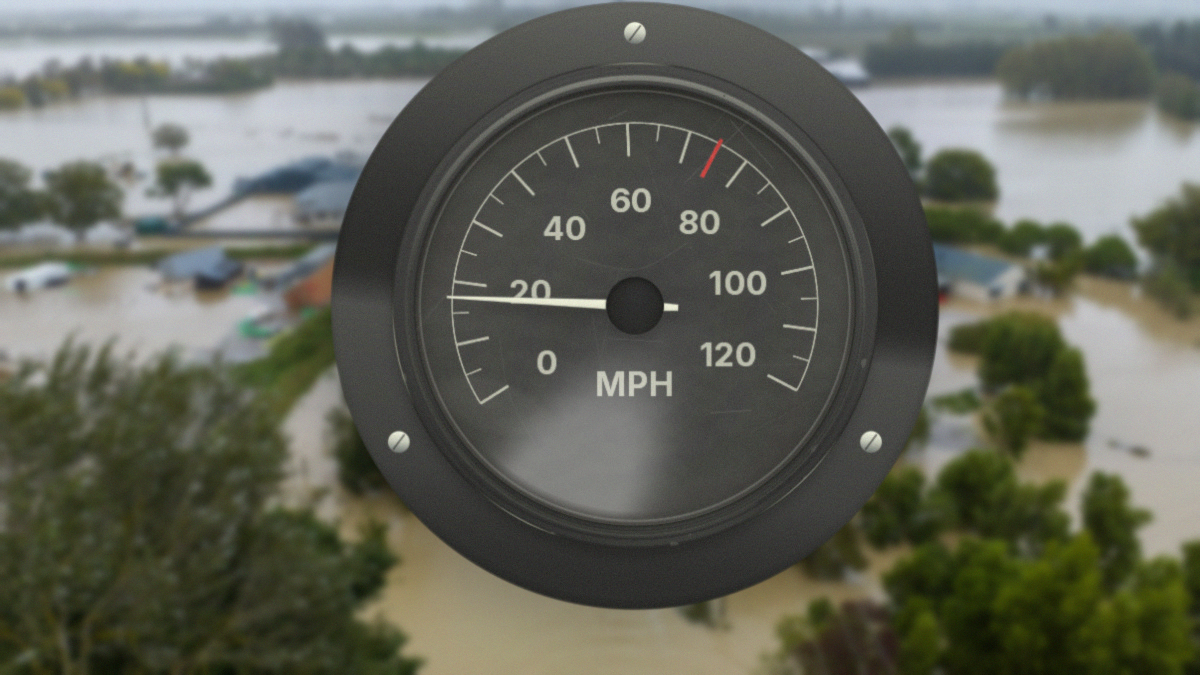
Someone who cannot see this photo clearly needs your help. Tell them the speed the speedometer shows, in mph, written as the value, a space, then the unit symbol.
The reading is 17.5 mph
